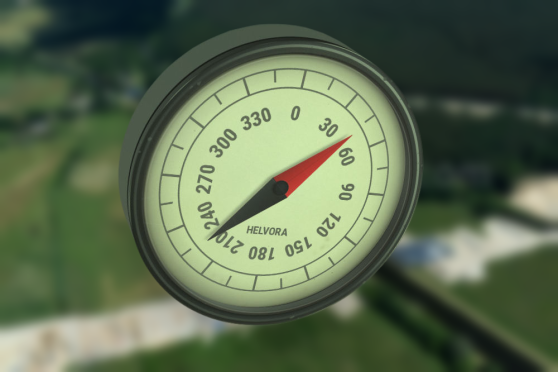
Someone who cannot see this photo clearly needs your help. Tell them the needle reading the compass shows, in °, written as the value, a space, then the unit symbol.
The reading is 45 °
